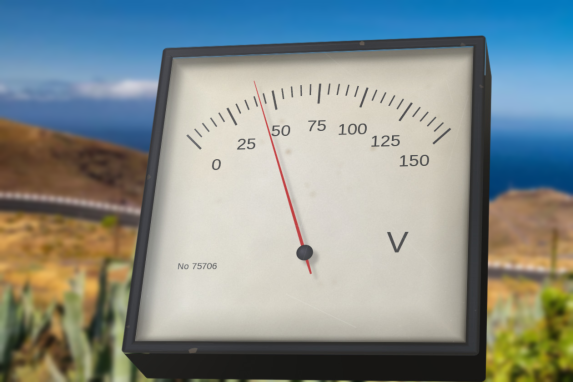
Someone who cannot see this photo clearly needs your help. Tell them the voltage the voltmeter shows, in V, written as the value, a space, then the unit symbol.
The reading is 42.5 V
